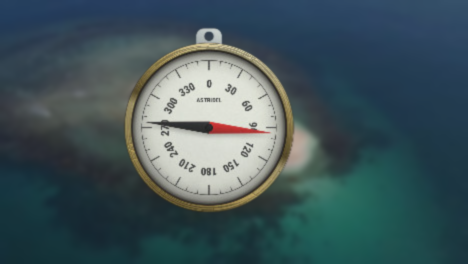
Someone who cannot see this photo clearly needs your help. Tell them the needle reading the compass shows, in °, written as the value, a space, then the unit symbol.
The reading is 95 °
